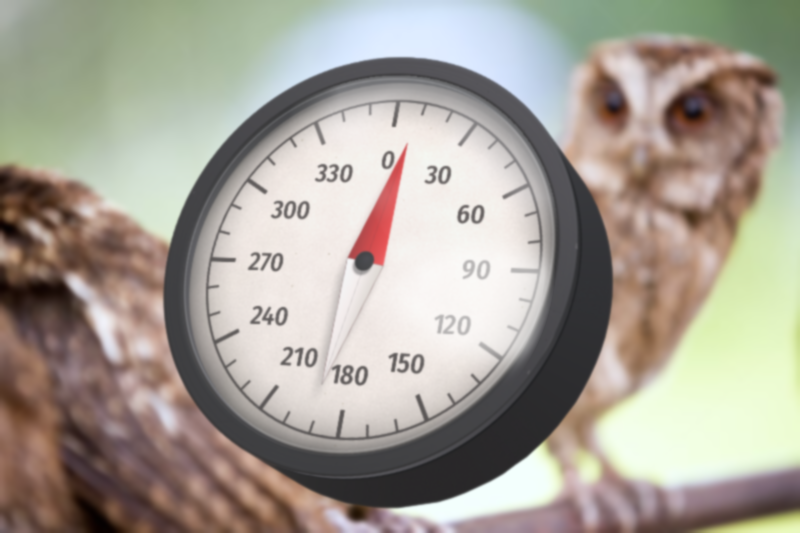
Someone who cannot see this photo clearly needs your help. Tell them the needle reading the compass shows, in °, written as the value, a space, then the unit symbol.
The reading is 10 °
